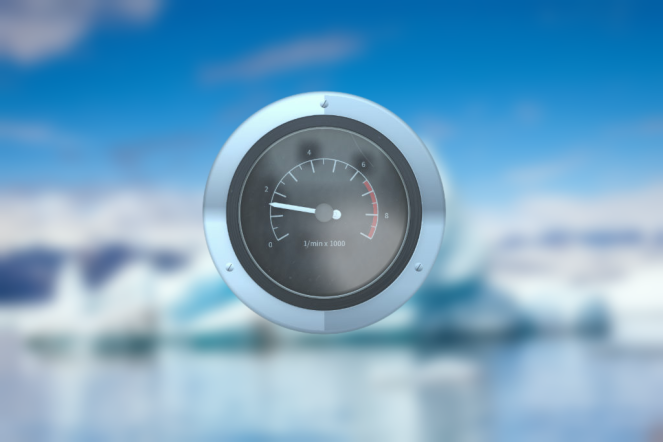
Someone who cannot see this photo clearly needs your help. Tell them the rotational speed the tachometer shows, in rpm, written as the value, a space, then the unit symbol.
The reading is 1500 rpm
